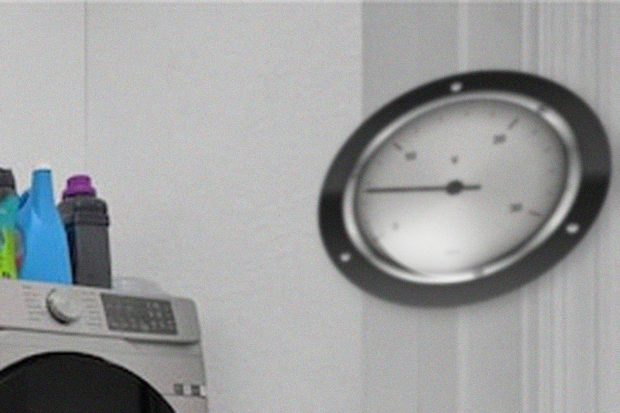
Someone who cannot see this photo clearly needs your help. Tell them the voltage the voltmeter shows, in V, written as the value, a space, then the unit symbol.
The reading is 5 V
